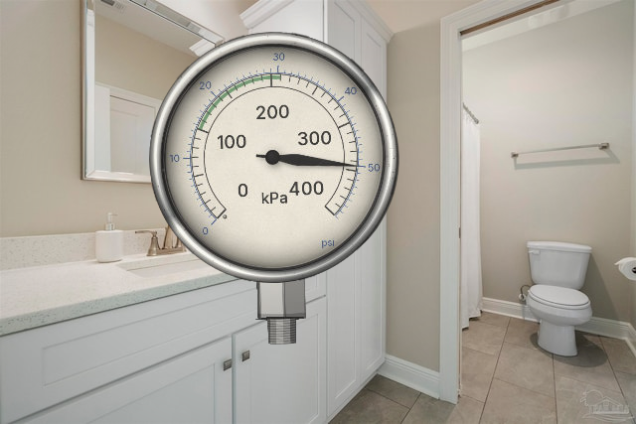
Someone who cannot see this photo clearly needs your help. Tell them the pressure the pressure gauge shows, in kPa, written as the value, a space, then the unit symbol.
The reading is 345 kPa
